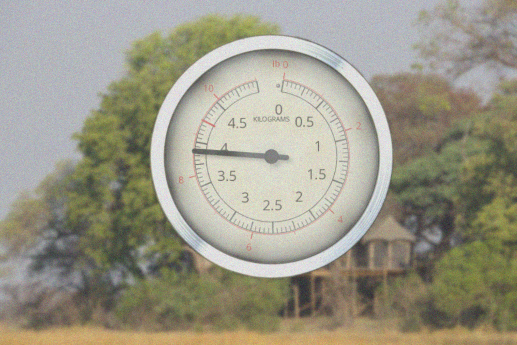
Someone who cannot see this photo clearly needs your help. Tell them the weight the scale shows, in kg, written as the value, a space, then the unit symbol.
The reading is 3.9 kg
